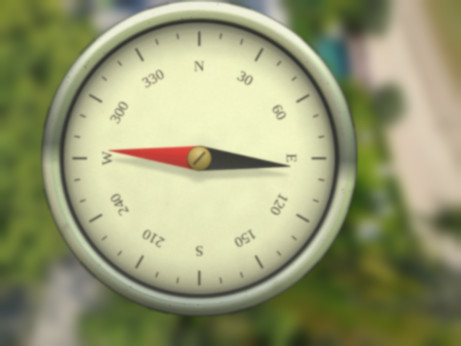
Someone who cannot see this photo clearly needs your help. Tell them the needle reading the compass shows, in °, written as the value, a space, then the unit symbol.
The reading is 275 °
